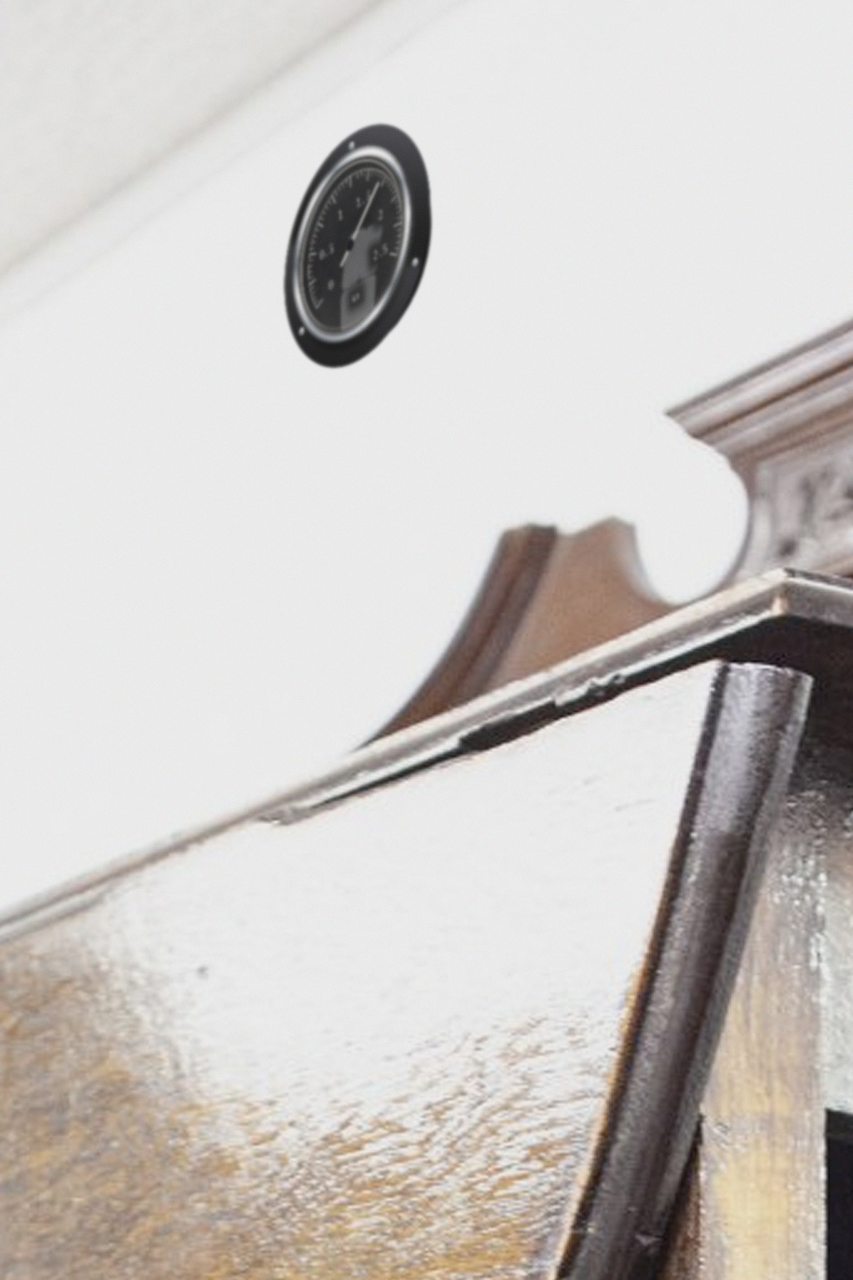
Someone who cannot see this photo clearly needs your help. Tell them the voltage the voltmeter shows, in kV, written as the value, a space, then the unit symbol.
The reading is 1.75 kV
